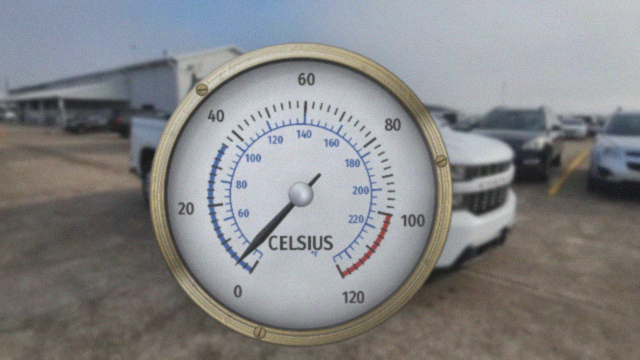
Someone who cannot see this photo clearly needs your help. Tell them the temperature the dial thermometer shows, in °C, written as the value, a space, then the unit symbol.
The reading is 4 °C
